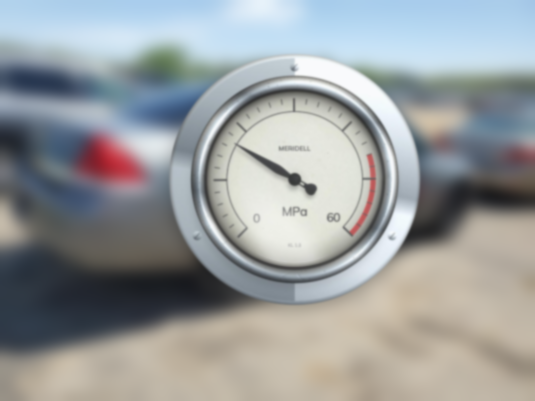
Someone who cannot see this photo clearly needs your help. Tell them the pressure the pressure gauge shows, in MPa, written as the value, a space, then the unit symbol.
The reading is 17 MPa
